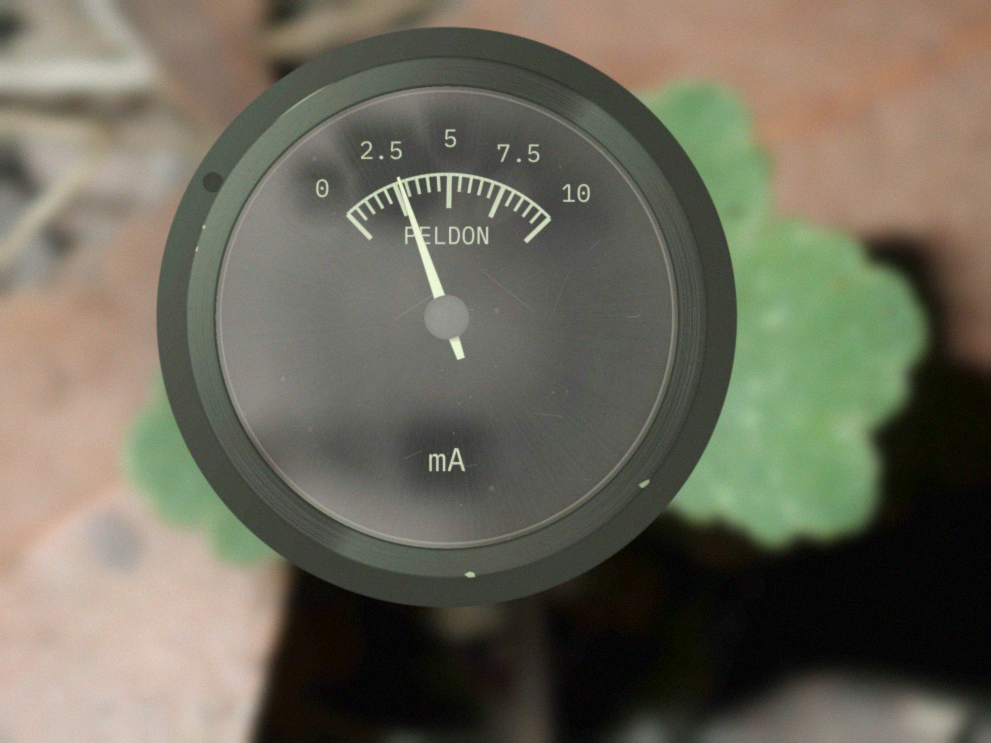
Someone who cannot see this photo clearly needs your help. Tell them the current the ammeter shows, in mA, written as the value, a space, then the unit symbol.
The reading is 2.75 mA
